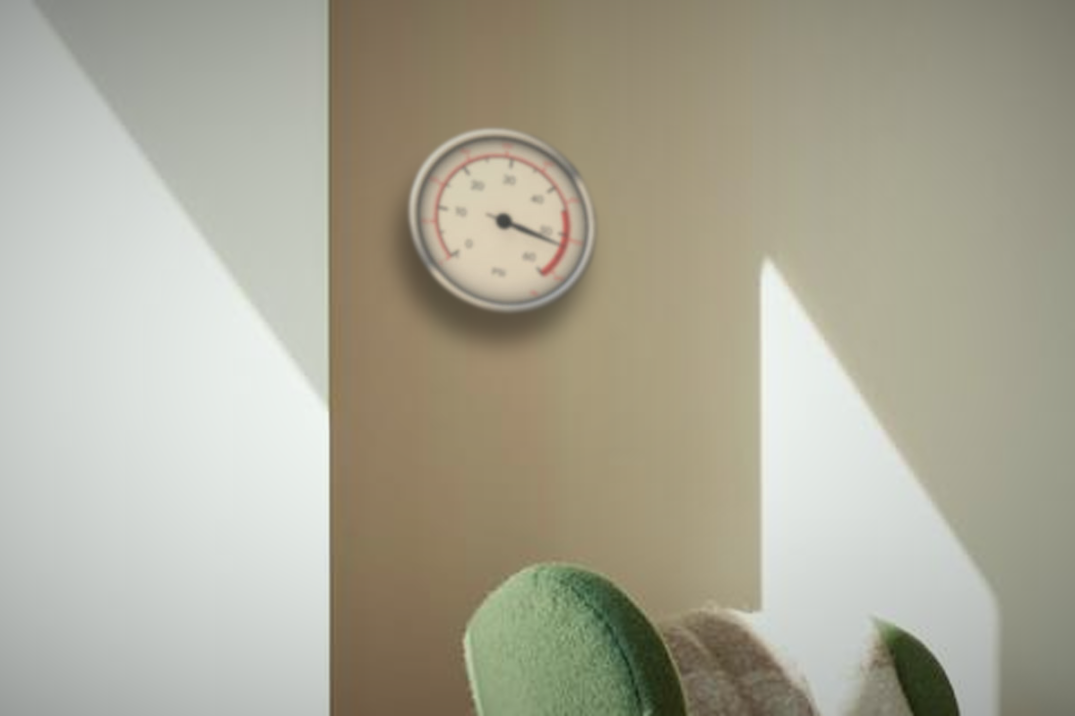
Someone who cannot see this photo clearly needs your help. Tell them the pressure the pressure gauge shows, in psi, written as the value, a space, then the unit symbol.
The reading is 52.5 psi
